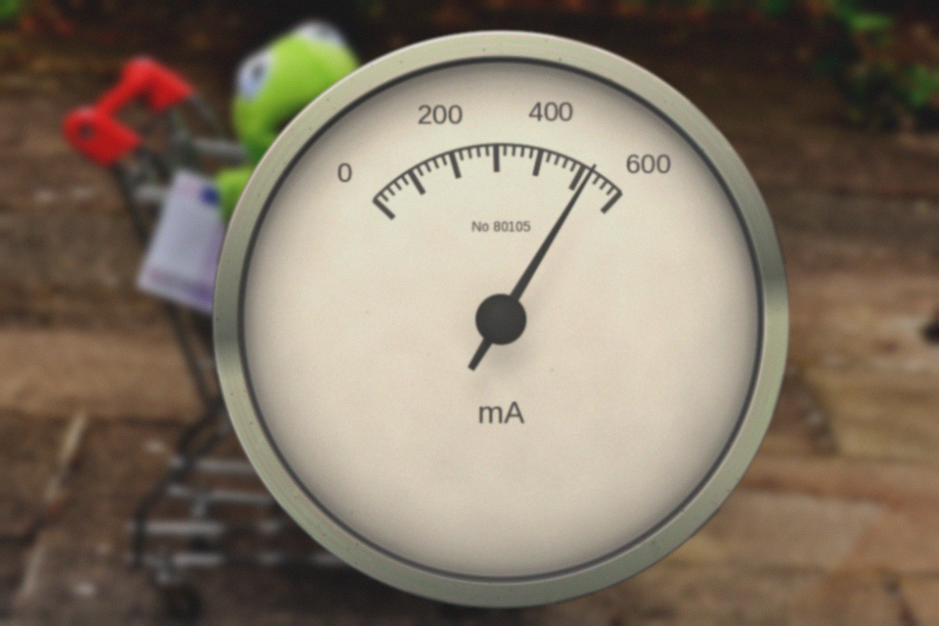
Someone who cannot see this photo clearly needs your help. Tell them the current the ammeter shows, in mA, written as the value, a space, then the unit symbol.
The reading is 520 mA
